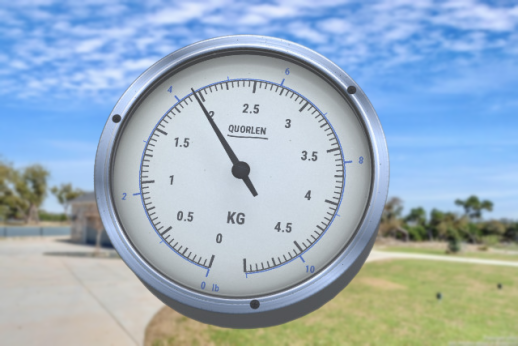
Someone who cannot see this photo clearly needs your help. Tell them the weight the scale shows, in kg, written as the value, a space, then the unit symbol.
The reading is 1.95 kg
